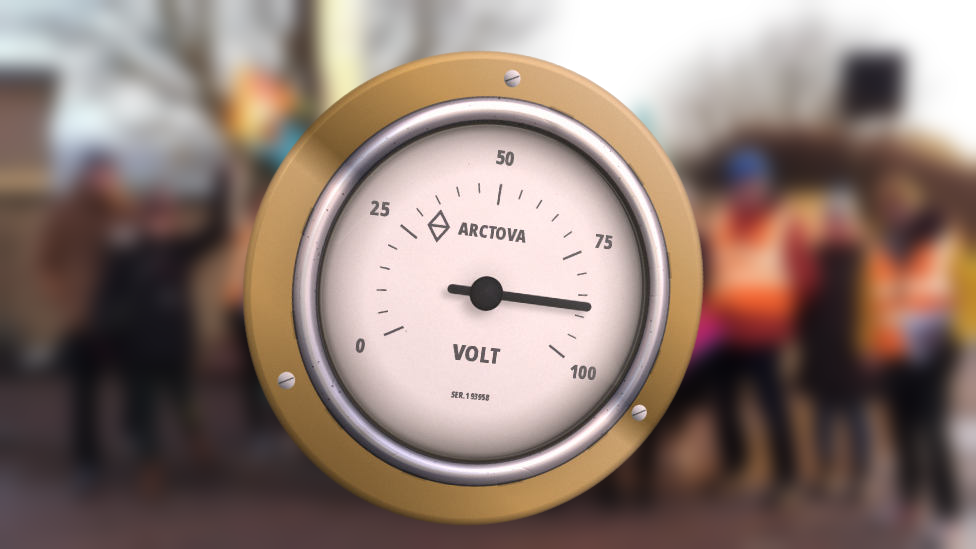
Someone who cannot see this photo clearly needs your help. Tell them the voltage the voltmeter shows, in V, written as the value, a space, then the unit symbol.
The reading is 87.5 V
